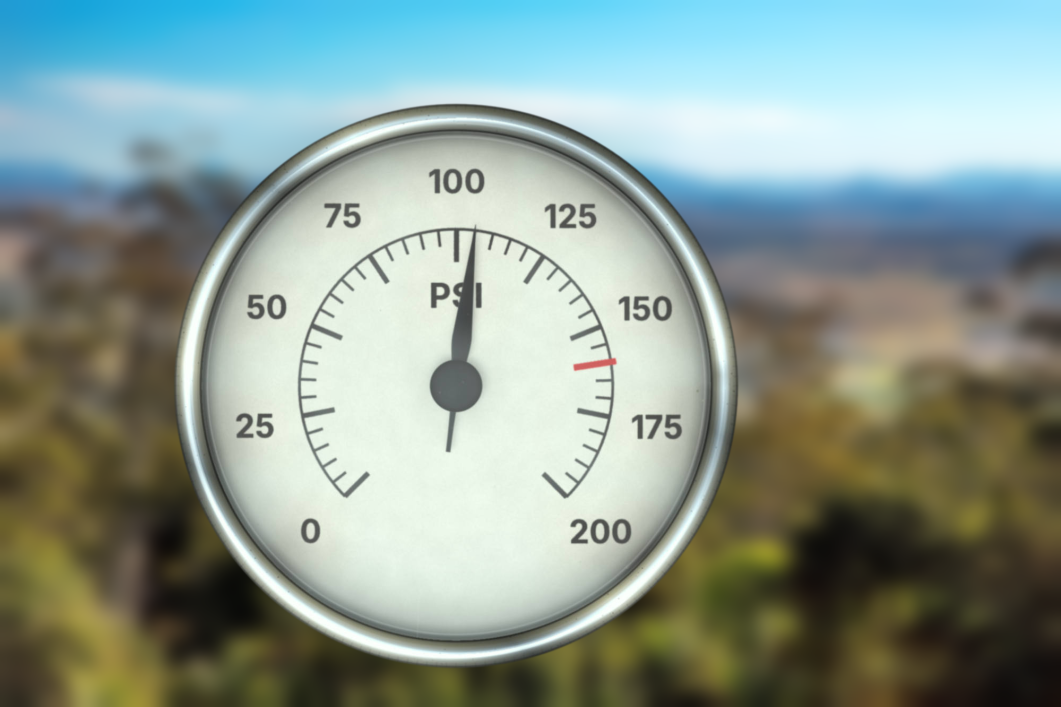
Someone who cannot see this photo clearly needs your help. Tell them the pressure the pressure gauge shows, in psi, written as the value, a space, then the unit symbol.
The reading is 105 psi
